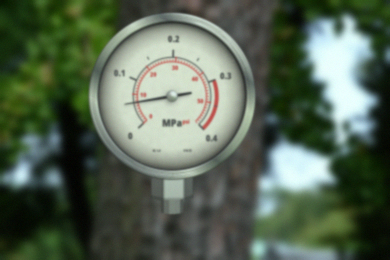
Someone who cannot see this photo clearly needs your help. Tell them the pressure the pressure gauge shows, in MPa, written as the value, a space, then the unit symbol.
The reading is 0.05 MPa
